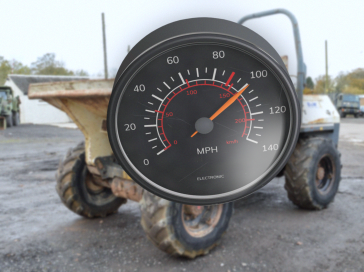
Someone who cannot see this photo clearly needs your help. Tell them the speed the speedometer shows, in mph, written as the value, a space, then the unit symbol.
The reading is 100 mph
